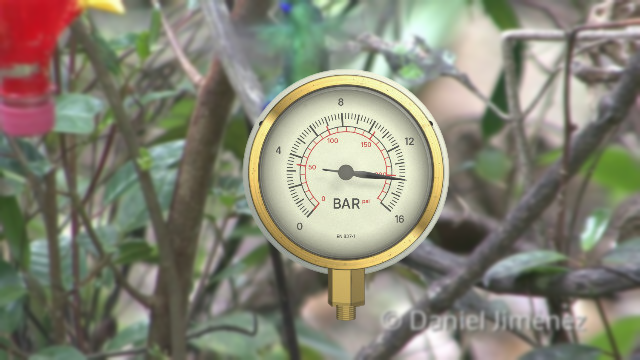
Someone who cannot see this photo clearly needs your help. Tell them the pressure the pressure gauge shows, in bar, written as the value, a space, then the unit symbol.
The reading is 14 bar
